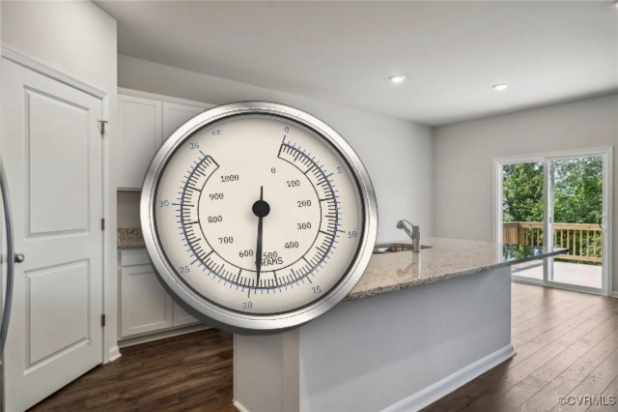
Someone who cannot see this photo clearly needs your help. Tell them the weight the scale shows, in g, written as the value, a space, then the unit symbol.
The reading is 550 g
